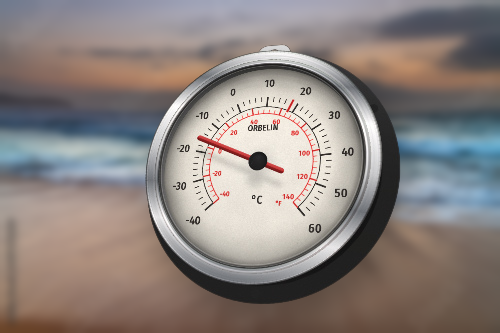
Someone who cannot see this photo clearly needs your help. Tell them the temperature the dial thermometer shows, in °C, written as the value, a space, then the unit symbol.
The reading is -16 °C
